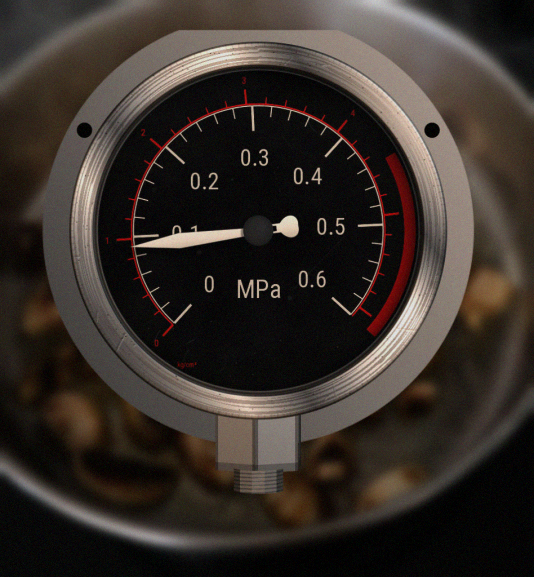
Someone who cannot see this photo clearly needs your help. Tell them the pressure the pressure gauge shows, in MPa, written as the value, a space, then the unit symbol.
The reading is 0.09 MPa
